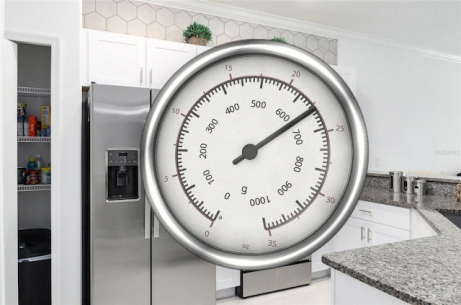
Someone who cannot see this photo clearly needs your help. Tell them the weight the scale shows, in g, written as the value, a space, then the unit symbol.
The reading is 650 g
